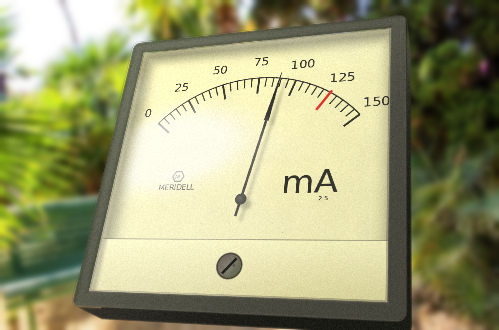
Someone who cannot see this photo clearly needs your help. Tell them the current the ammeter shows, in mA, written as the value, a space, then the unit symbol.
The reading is 90 mA
